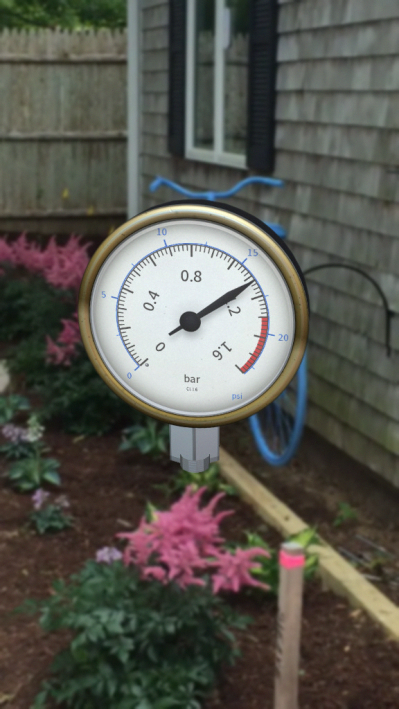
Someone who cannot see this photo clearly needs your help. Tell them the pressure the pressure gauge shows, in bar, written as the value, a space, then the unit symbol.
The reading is 1.12 bar
